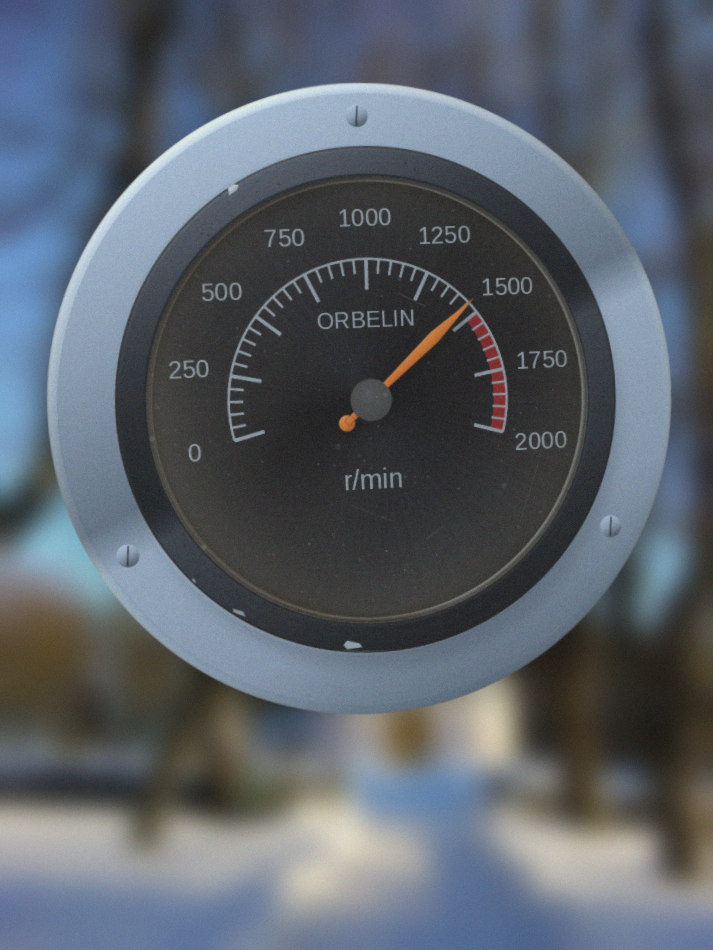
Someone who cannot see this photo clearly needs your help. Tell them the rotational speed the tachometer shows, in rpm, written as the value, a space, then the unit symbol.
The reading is 1450 rpm
